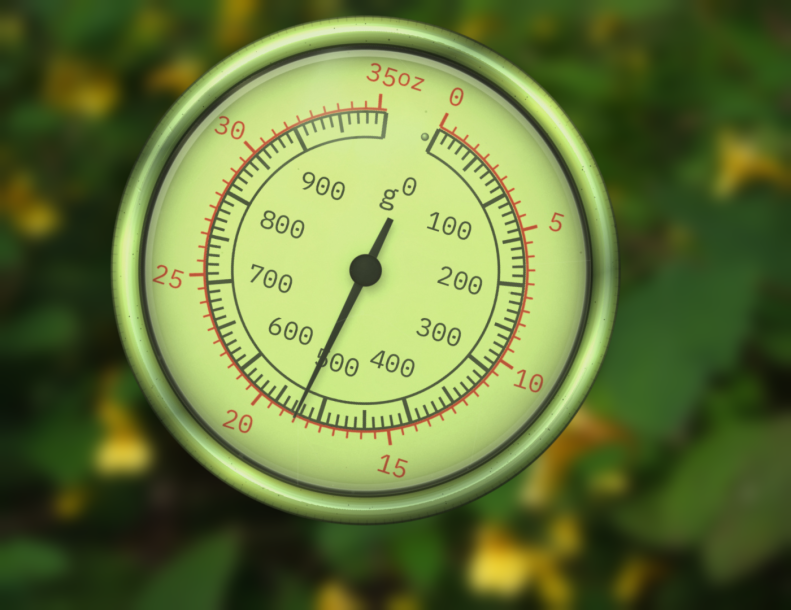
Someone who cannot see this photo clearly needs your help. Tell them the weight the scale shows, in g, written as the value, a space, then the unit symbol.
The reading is 525 g
